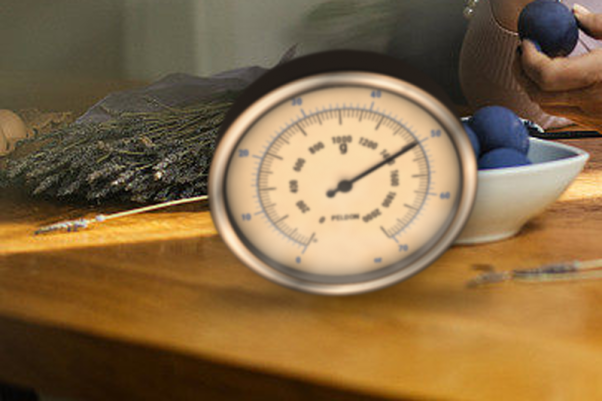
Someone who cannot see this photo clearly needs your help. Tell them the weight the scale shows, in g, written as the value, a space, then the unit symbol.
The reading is 1400 g
